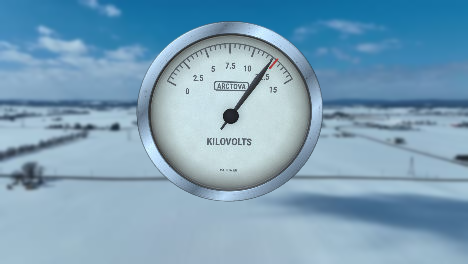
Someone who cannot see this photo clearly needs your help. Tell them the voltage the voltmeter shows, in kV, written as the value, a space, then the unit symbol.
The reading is 12 kV
